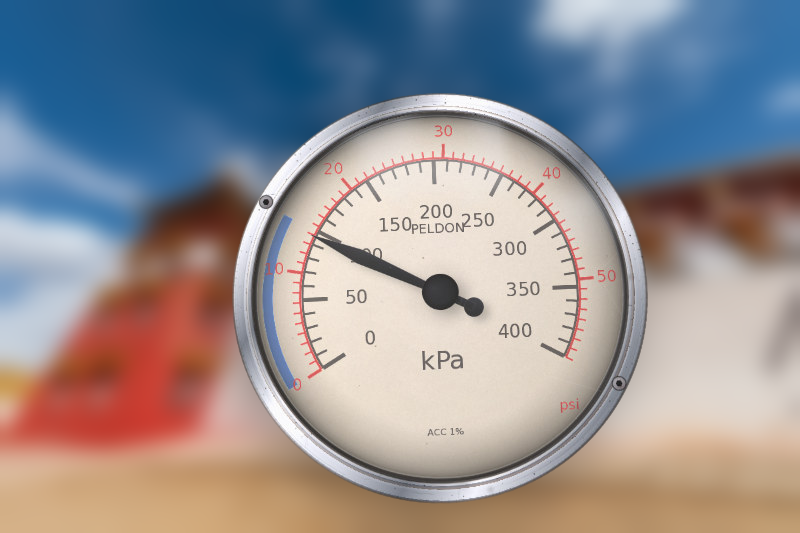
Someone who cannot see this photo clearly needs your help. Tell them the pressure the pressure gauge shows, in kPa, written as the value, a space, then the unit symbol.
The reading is 95 kPa
